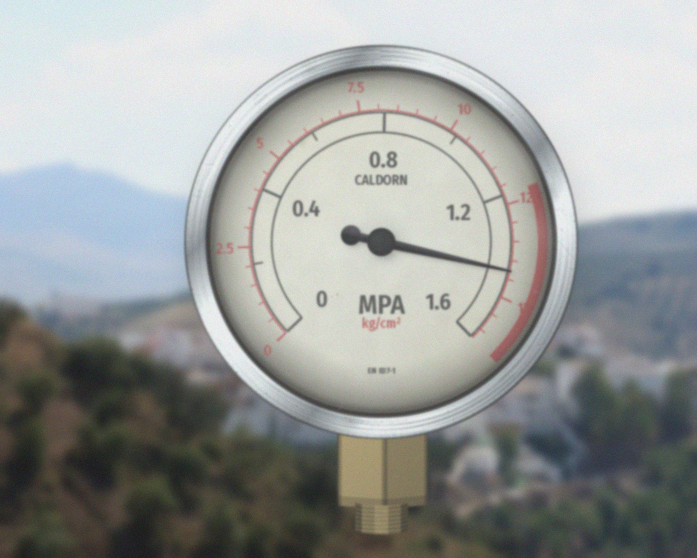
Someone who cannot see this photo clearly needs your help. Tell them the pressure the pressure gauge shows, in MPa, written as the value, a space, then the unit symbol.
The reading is 1.4 MPa
